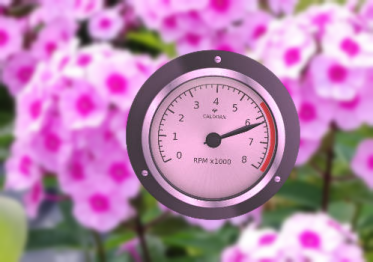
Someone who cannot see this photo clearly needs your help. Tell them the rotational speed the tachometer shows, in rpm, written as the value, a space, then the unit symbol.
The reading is 6200 rpm
